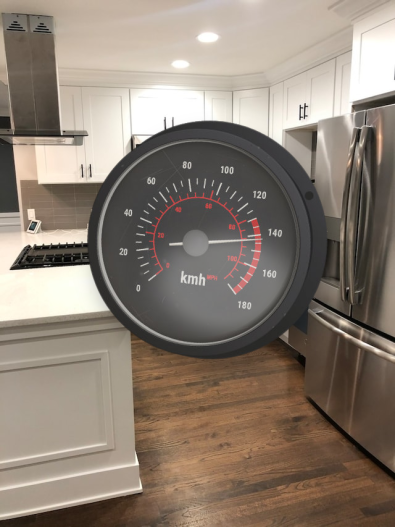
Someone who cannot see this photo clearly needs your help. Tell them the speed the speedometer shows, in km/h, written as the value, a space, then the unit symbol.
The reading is 142.5 km/h
